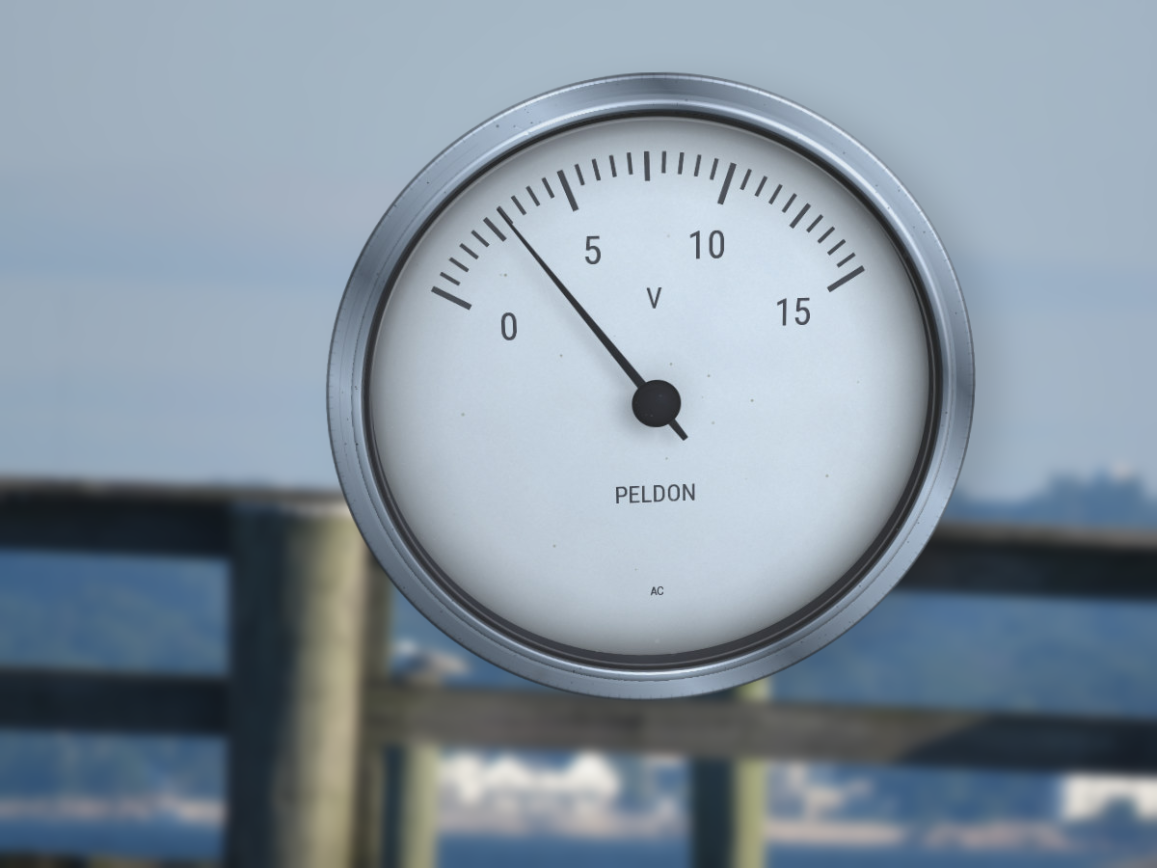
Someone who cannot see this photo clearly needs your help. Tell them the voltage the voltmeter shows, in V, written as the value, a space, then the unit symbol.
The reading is 3 V
